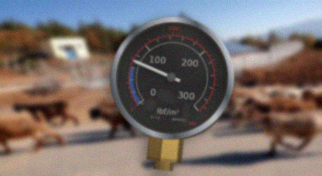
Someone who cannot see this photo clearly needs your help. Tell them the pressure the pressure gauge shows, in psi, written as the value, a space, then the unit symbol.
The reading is 70 psi
